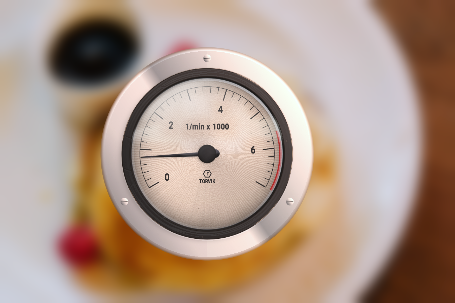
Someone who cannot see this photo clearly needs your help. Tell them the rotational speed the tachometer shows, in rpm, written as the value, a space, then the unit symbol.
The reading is 800 rpm
